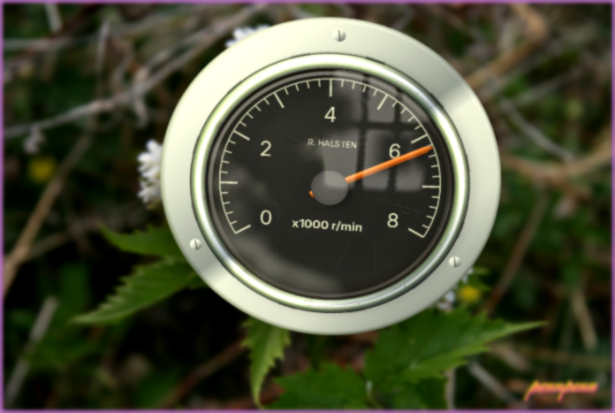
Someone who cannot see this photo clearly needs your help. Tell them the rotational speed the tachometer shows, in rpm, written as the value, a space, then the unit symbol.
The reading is 6200 rpm
